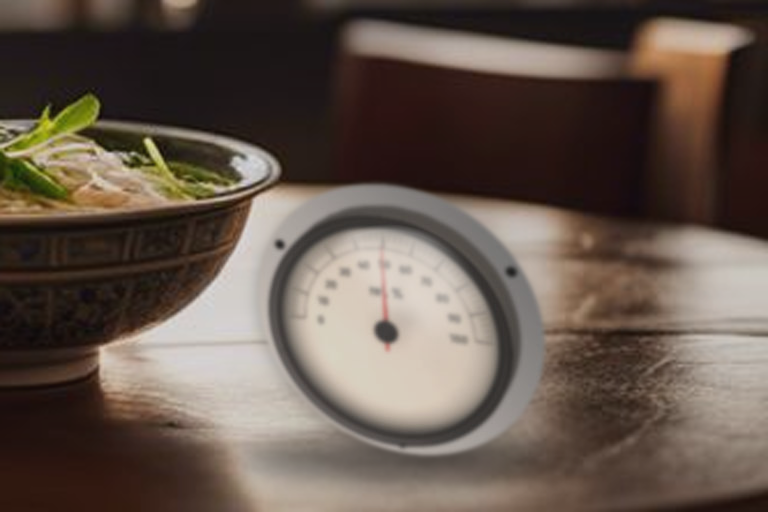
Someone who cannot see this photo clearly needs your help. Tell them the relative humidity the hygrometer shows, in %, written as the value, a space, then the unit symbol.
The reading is 50 %
